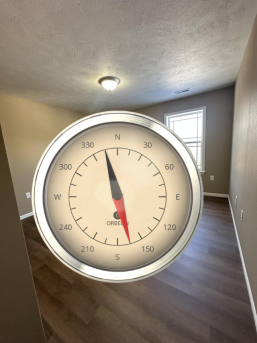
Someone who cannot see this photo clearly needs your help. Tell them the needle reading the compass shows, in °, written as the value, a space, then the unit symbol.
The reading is 165 °
